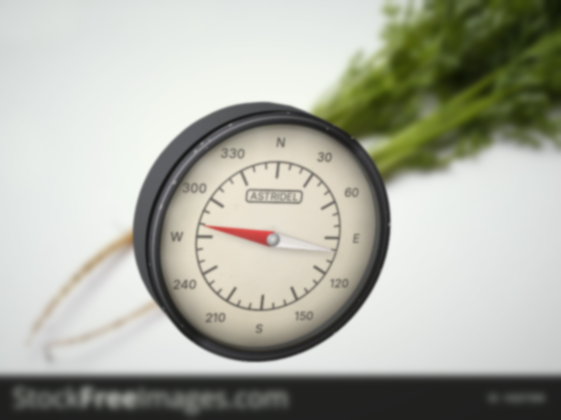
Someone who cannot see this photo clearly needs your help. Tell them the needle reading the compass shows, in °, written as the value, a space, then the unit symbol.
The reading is 280 °
